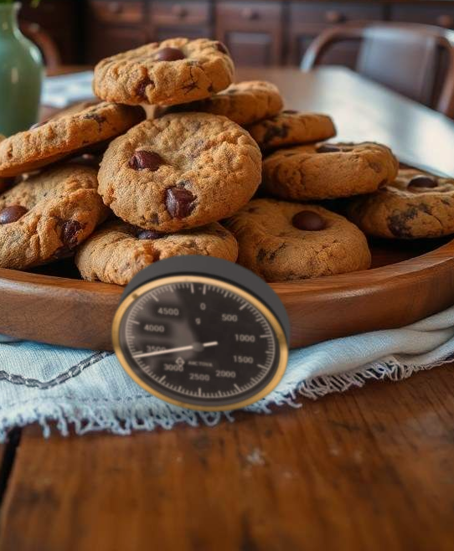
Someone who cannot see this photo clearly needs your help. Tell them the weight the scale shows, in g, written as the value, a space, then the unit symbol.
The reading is 3500 g
